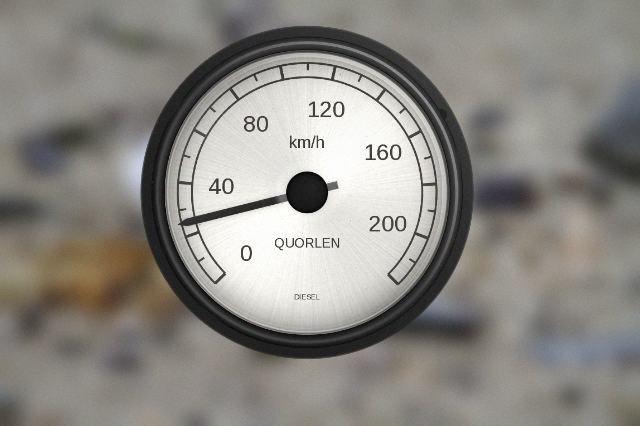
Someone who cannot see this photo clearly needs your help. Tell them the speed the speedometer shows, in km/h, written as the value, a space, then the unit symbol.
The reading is 25 km/h
